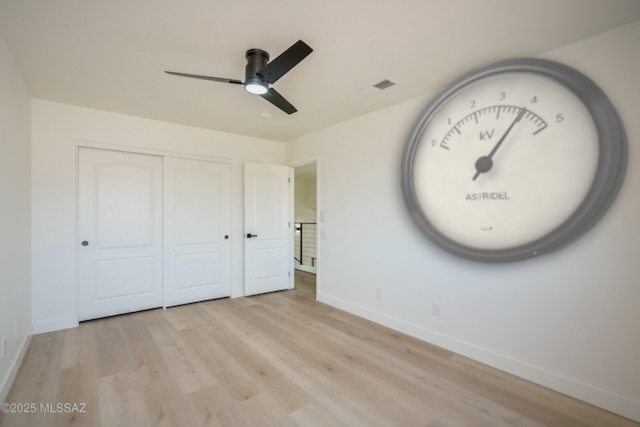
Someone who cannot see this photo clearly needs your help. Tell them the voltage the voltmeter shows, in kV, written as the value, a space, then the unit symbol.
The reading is 4 kV
